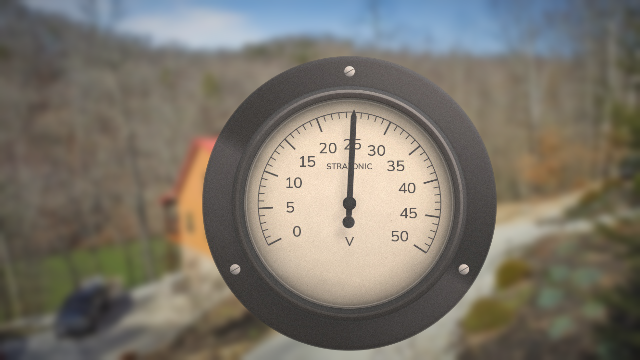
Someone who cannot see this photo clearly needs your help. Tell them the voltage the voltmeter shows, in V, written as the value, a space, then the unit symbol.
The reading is 25 V
